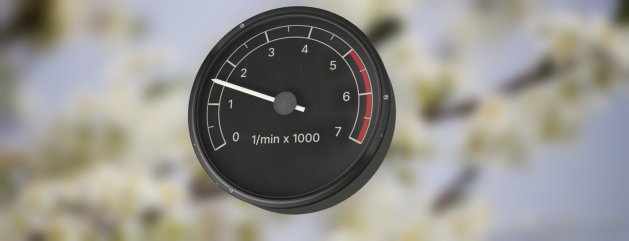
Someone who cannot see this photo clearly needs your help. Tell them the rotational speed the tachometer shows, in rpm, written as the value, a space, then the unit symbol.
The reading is 1500 rpm
